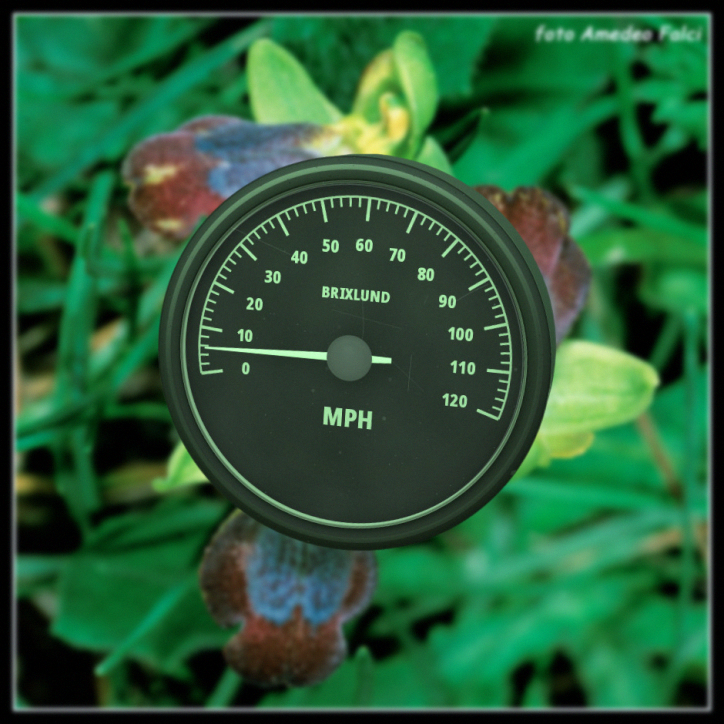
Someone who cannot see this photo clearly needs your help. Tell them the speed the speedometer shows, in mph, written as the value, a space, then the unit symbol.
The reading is 6 mph
